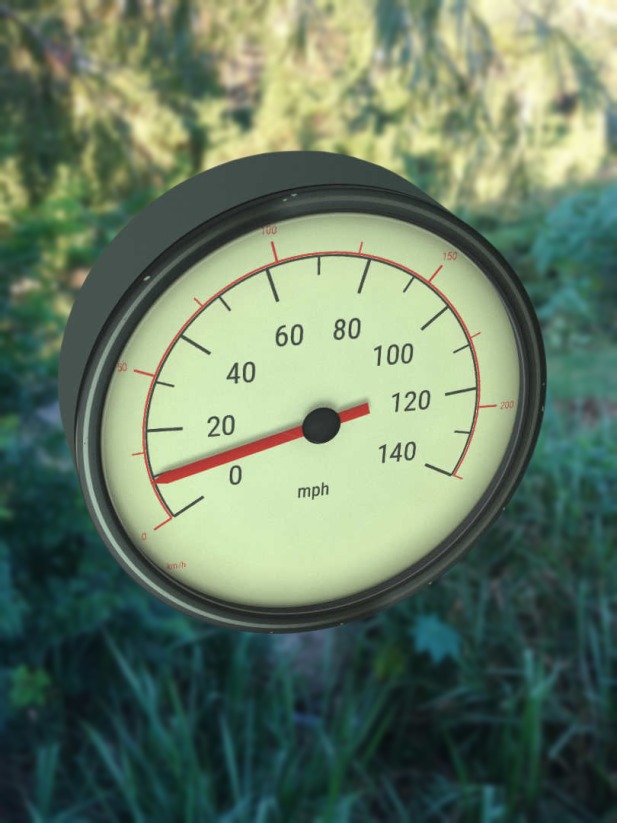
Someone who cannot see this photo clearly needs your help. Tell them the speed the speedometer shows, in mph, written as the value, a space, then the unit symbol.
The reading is 10 mph
